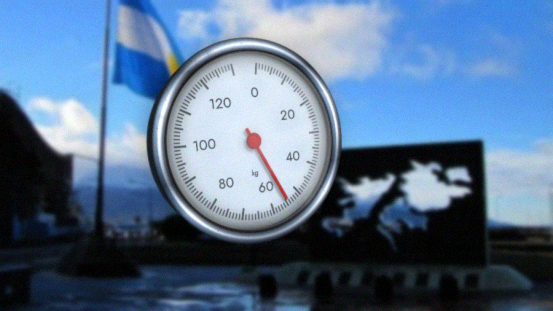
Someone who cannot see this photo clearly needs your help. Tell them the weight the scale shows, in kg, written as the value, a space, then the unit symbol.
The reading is 55 kg
